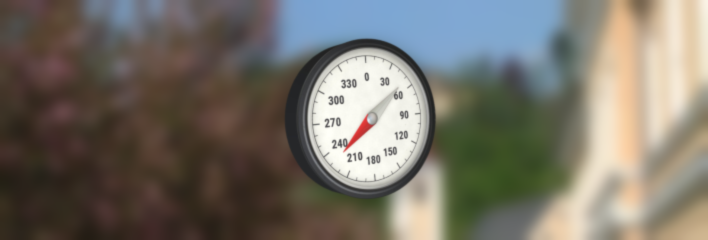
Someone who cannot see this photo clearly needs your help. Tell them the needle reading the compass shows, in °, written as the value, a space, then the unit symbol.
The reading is 230 °
